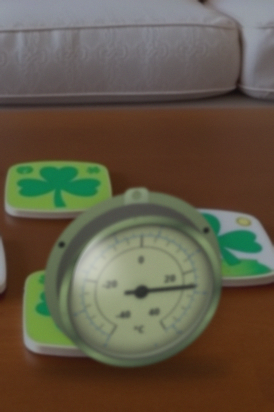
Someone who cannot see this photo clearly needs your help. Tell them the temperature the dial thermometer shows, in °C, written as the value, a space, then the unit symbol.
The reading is 24 °C
